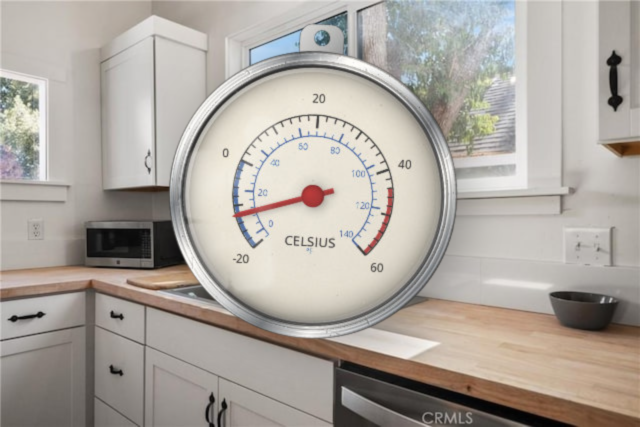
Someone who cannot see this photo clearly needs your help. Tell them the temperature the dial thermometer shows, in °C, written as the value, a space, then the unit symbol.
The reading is -12 °C
